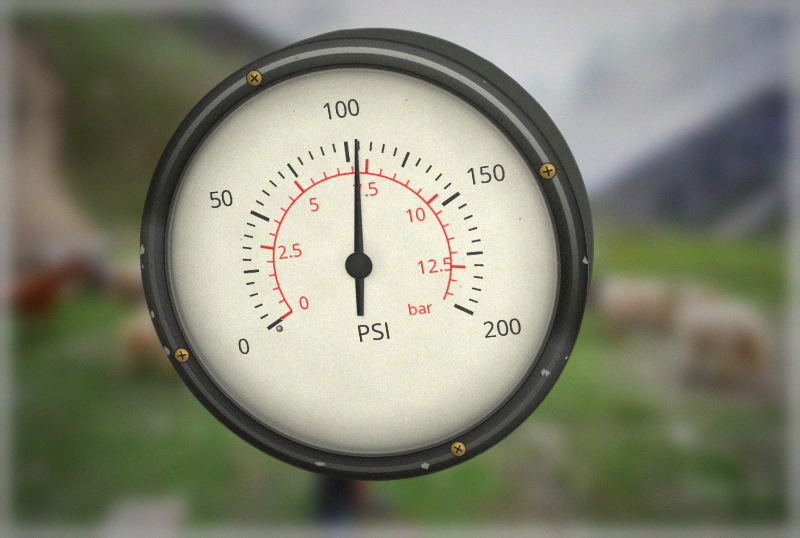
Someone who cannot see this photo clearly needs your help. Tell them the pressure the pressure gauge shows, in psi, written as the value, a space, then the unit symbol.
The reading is 105 psi
